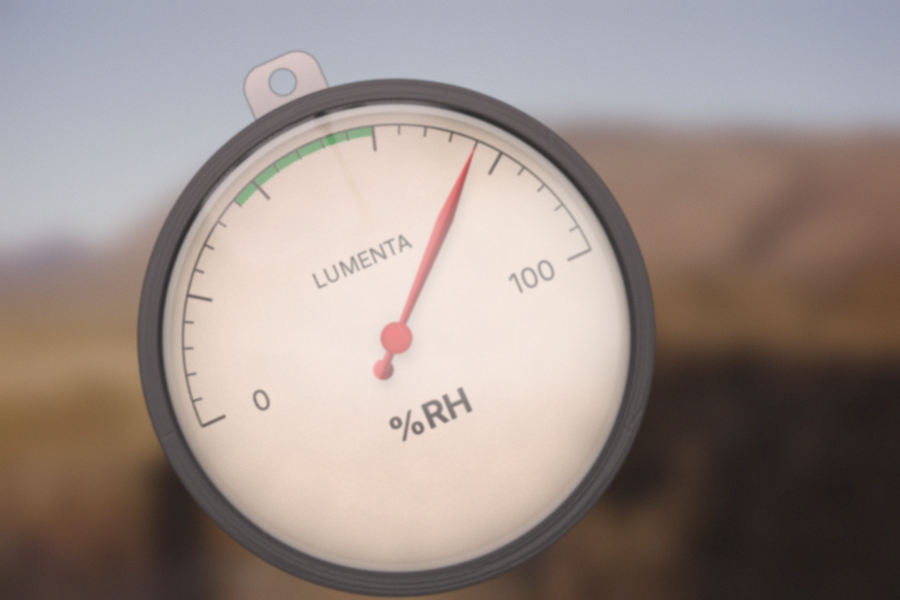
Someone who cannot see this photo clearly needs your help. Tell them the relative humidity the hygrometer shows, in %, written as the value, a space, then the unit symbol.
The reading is 76 %
